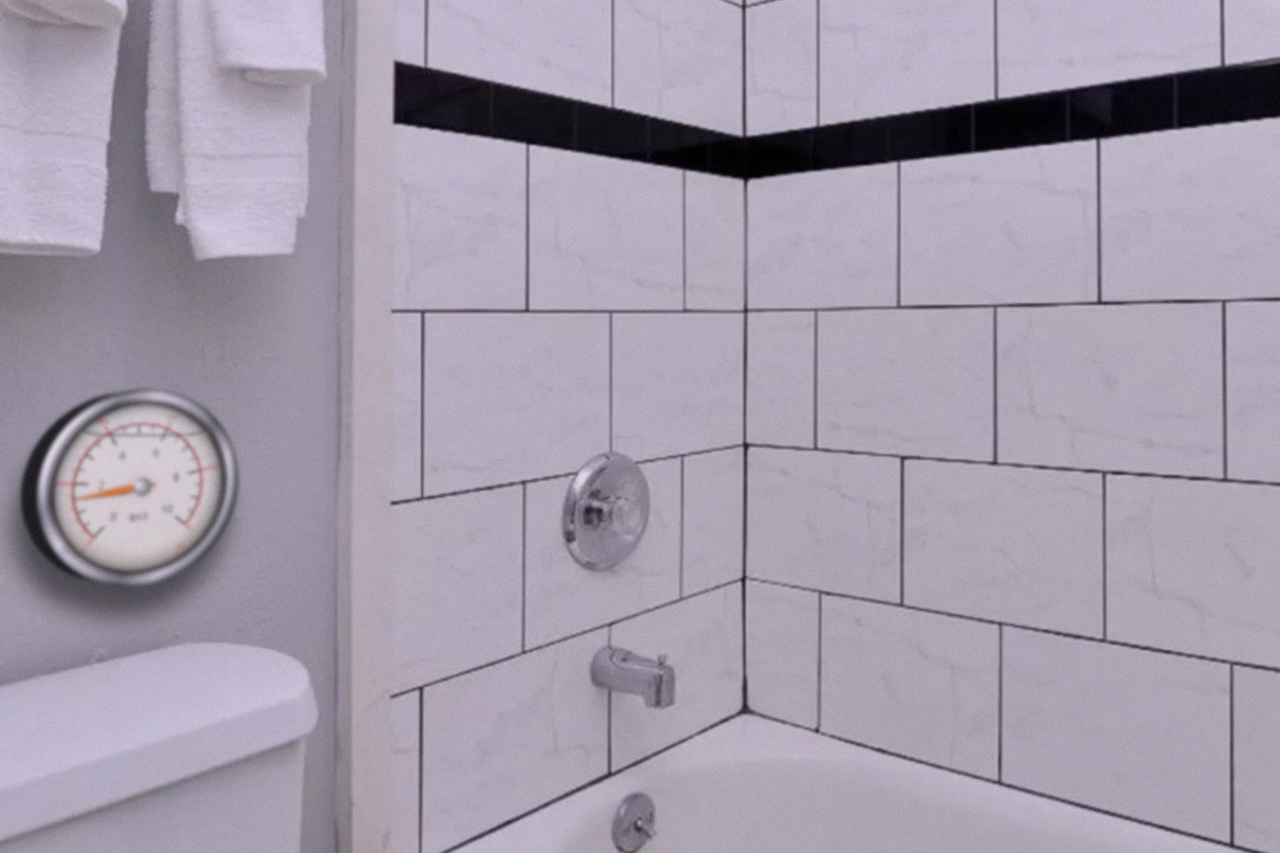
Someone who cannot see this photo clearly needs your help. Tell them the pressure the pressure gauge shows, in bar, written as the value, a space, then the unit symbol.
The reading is 1.5 bar
